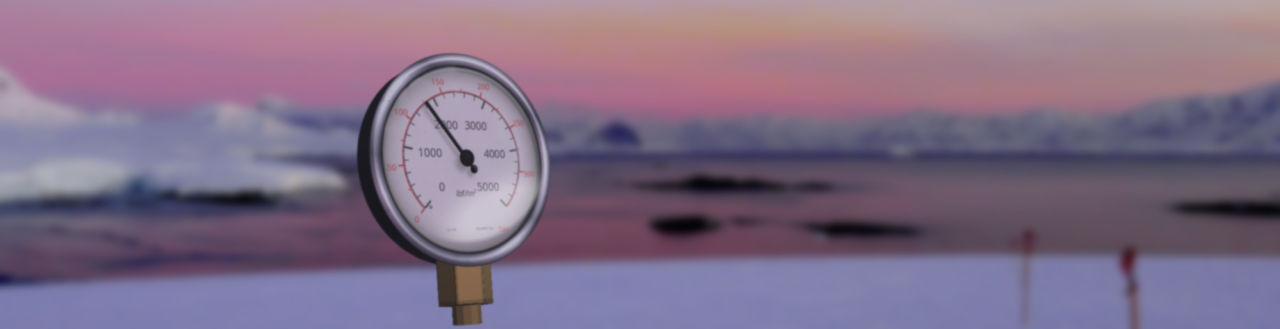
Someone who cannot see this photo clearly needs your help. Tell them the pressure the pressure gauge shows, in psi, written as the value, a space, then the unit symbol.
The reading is 1800 psi
